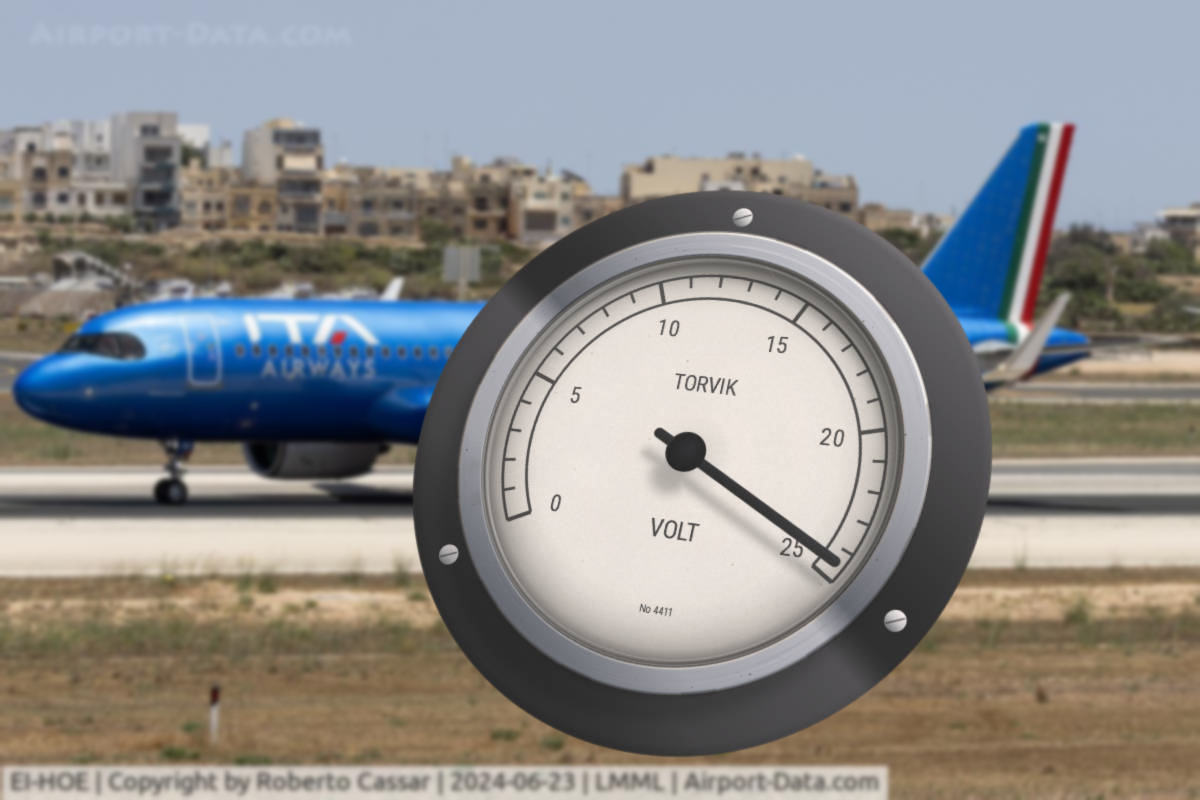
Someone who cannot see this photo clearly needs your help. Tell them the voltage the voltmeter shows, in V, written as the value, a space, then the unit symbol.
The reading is 24.5 V
